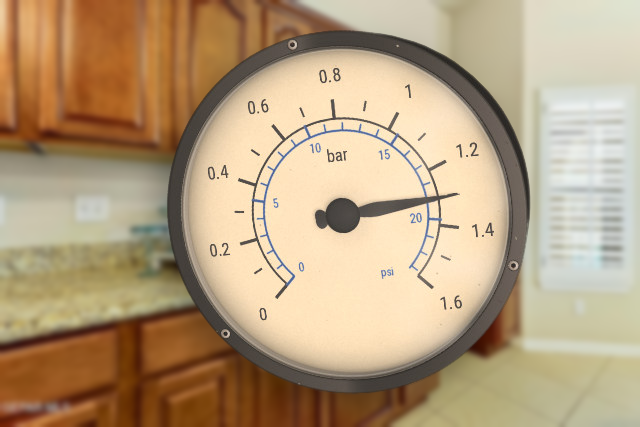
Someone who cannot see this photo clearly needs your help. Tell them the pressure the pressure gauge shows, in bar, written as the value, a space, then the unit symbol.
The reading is 1.3 bar
